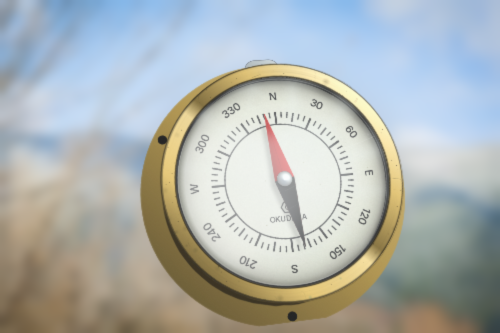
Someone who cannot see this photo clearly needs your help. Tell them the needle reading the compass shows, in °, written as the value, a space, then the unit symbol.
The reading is 350 °
